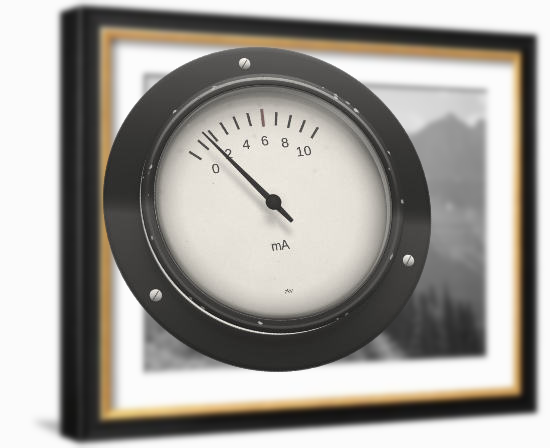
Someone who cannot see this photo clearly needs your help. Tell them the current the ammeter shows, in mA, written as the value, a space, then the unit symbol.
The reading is 1.5 mA
